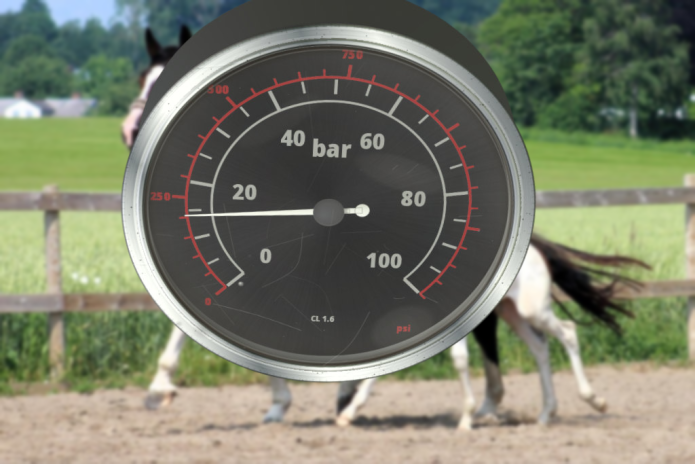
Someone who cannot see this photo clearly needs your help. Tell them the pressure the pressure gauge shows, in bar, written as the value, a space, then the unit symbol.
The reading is 15 bar
